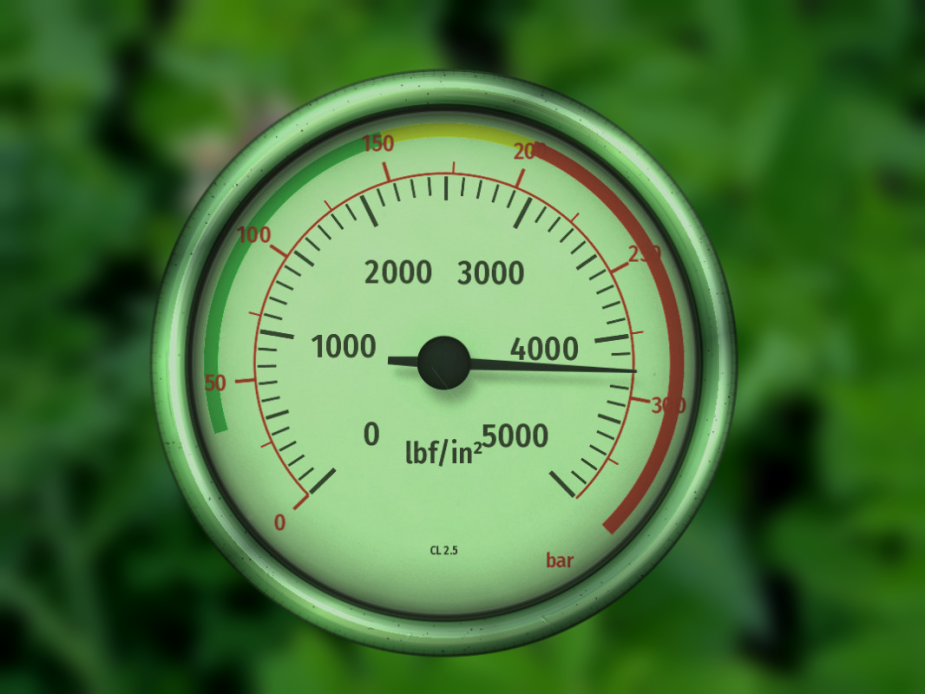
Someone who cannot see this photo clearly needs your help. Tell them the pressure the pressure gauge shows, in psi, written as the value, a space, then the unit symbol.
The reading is 4200 psi
